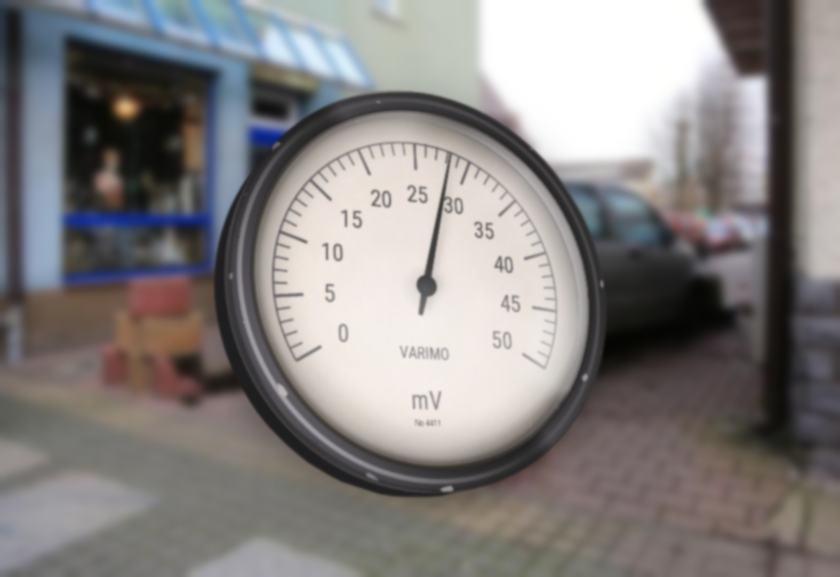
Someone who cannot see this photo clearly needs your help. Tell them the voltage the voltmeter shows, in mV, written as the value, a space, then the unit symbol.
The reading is 28 mV
